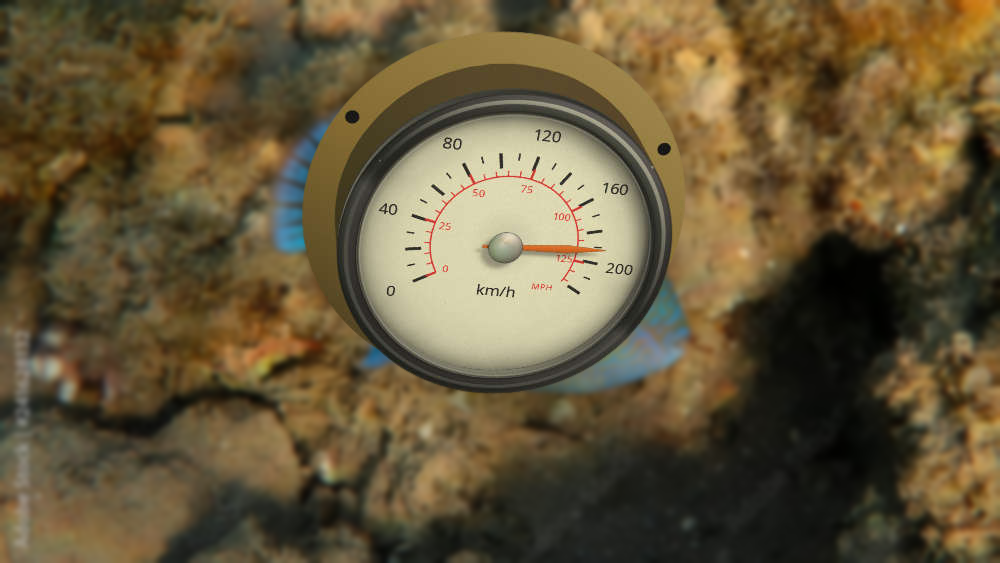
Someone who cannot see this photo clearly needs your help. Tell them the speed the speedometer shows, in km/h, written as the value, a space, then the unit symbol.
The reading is 190 km/h
